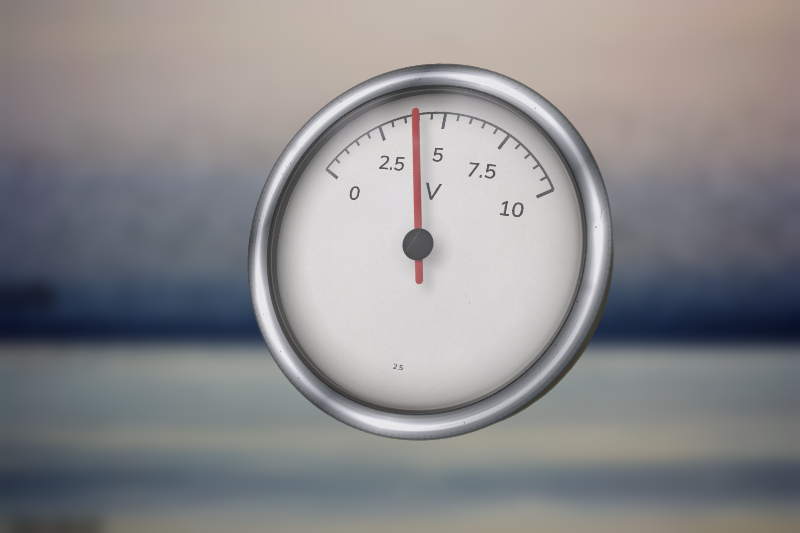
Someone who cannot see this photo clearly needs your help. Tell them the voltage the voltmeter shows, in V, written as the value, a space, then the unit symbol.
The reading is 4 V
